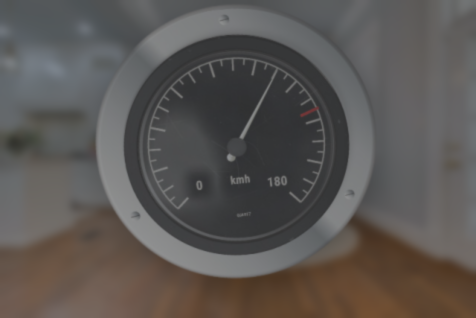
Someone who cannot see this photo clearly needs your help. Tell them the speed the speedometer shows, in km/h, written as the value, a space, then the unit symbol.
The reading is 110 km/h
